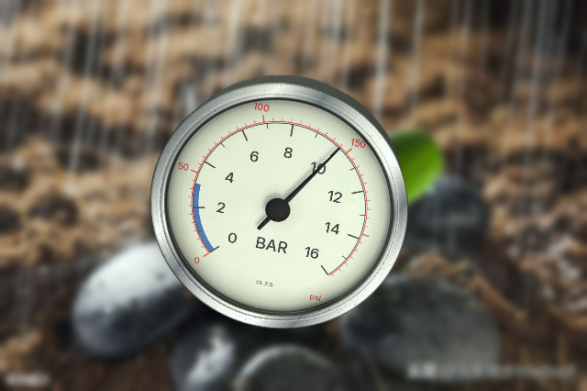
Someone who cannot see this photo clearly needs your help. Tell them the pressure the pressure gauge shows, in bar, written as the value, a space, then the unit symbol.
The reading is 10 bar
